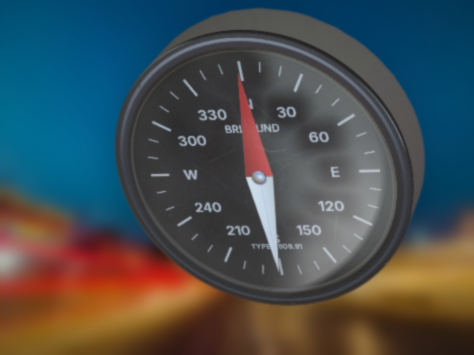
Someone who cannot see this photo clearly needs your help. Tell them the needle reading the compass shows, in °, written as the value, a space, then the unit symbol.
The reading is 0 °
